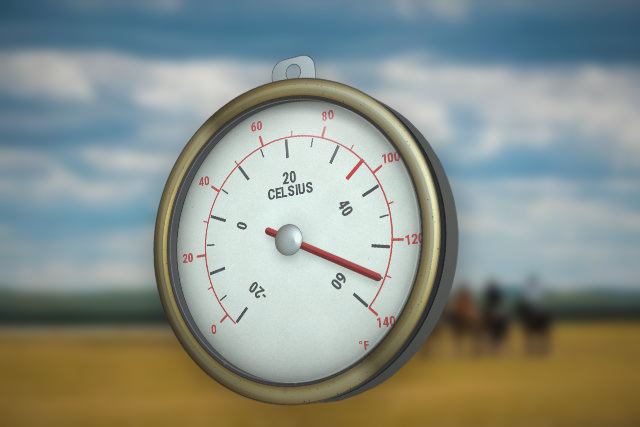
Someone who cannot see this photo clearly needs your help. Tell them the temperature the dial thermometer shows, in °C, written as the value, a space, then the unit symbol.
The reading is 55 °C
